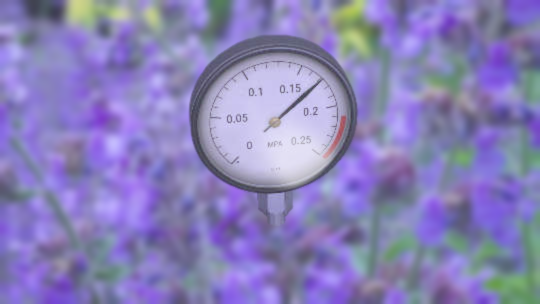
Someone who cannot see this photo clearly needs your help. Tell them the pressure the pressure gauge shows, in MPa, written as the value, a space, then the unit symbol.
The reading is 0.17 MPa
